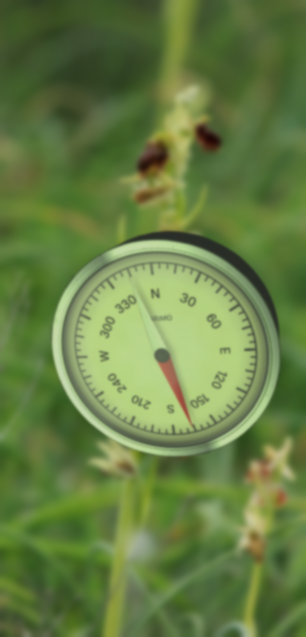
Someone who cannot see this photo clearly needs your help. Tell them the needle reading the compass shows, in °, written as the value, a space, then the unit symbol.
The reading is 165 °
